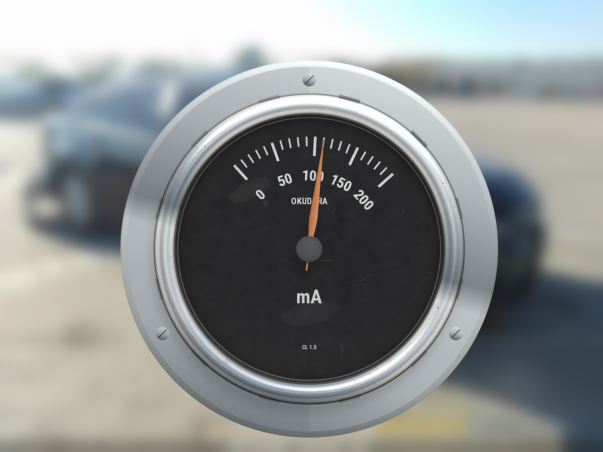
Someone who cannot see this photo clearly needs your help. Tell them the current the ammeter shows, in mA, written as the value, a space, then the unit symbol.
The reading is 110 mA
